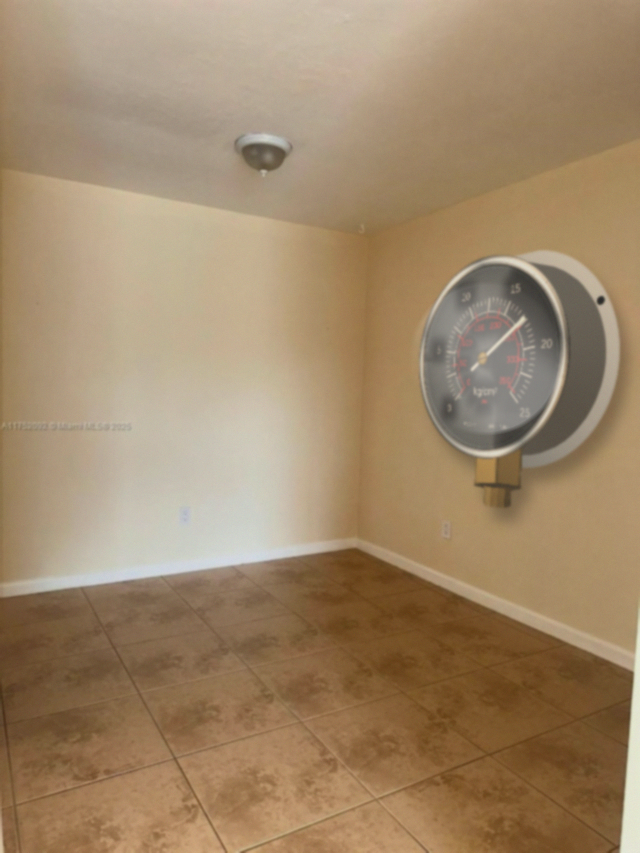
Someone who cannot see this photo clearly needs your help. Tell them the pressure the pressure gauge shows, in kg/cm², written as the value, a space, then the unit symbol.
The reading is 17.5 kg/cm²
